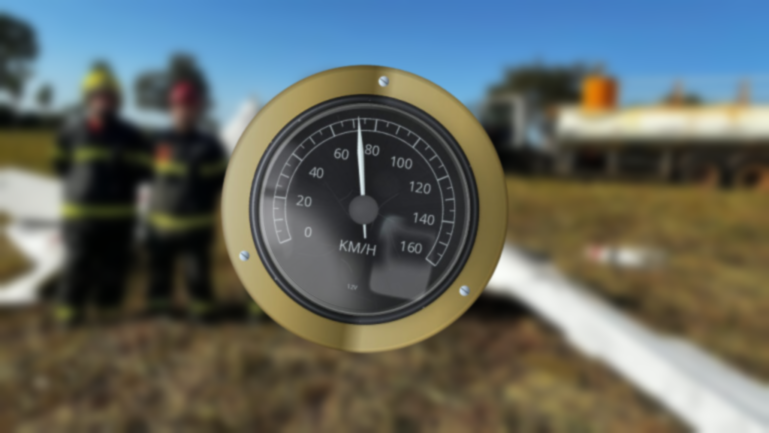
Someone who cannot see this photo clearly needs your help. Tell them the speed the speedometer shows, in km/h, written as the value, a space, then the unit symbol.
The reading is 72.5 km/h
